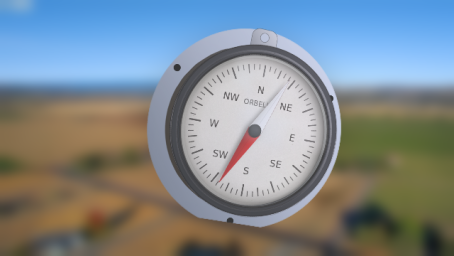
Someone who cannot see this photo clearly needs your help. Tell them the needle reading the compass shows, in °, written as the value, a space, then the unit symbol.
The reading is 205 °
